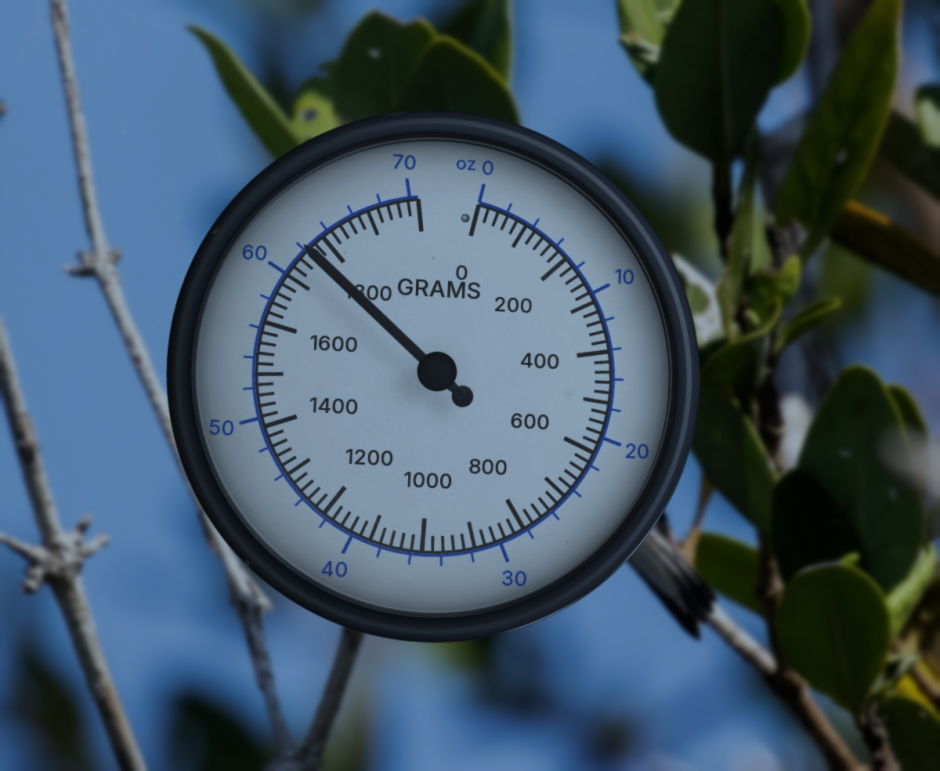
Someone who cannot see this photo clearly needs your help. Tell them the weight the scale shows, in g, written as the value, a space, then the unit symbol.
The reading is 1760 g
